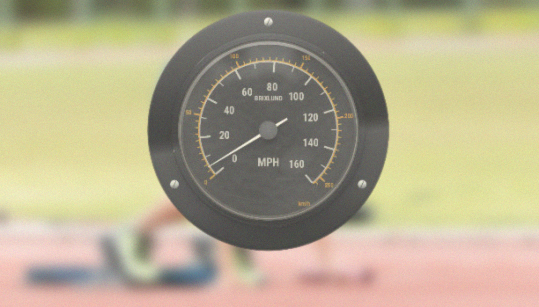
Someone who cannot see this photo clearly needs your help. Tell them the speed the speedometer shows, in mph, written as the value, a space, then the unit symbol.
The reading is 5 mph
